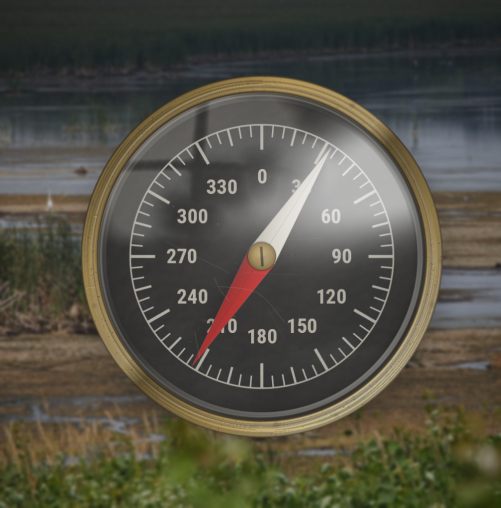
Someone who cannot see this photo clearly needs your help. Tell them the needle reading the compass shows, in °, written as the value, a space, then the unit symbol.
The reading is 212.5 °
